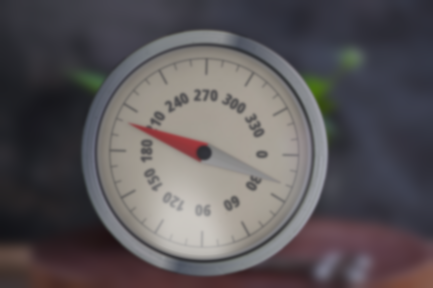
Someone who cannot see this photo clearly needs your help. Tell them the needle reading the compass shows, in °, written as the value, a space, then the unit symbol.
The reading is 200 °
